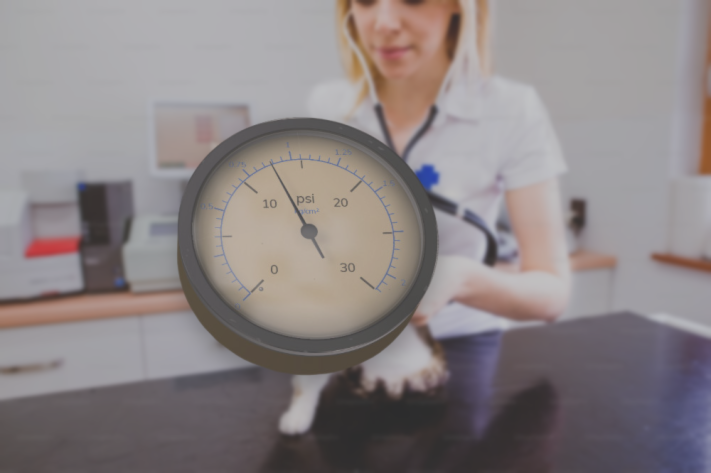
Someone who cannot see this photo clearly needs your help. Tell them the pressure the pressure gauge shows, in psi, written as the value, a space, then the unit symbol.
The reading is 12.5 psi
